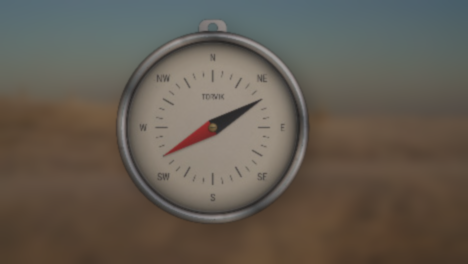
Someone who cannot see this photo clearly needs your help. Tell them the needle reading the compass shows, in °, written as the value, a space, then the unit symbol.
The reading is 240 °
